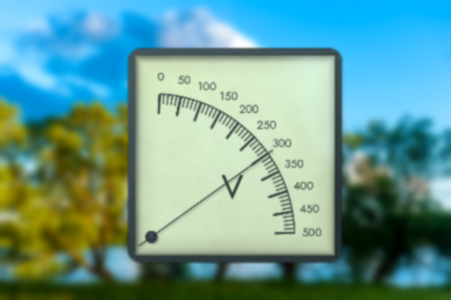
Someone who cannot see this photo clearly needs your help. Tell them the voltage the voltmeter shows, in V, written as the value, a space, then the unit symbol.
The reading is 300 V
